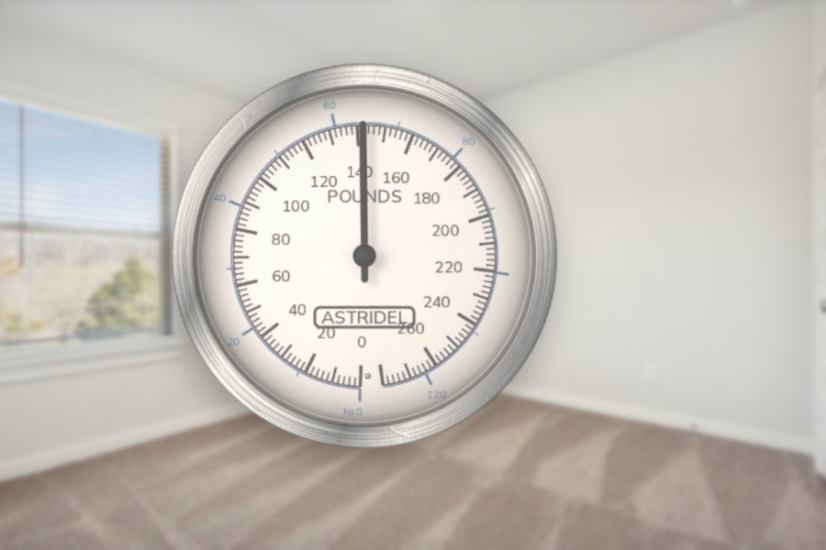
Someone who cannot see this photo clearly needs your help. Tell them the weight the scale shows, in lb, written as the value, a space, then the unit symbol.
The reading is 142 lb
